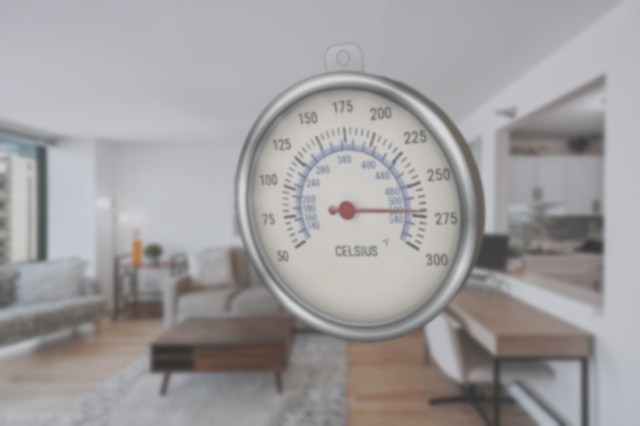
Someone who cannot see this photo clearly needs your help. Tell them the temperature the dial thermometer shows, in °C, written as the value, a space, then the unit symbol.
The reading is 270 °C
